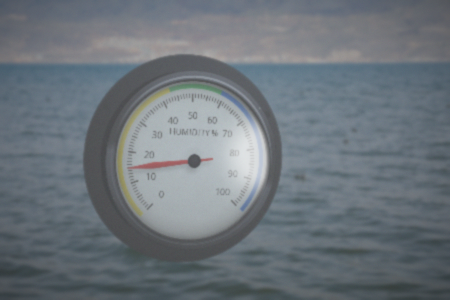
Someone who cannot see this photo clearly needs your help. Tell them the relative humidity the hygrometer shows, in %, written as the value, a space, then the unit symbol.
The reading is 15 %
